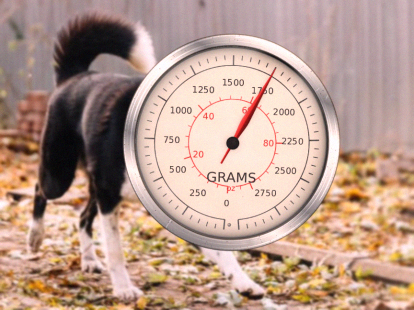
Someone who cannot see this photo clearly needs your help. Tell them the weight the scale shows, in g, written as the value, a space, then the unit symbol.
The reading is 1750 g
